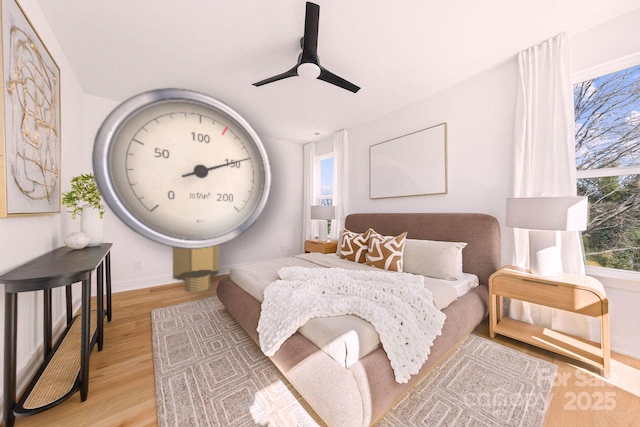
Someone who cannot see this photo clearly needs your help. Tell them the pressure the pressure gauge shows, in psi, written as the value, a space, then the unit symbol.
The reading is 150 psi
